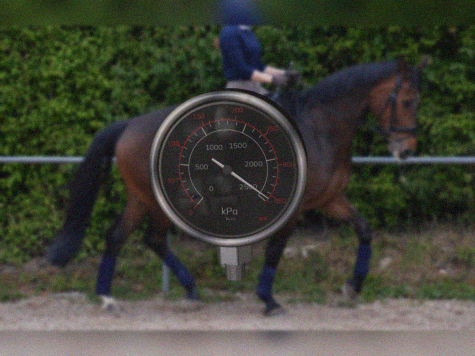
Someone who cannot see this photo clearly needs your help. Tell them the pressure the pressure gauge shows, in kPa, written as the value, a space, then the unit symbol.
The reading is 2450 kPa
